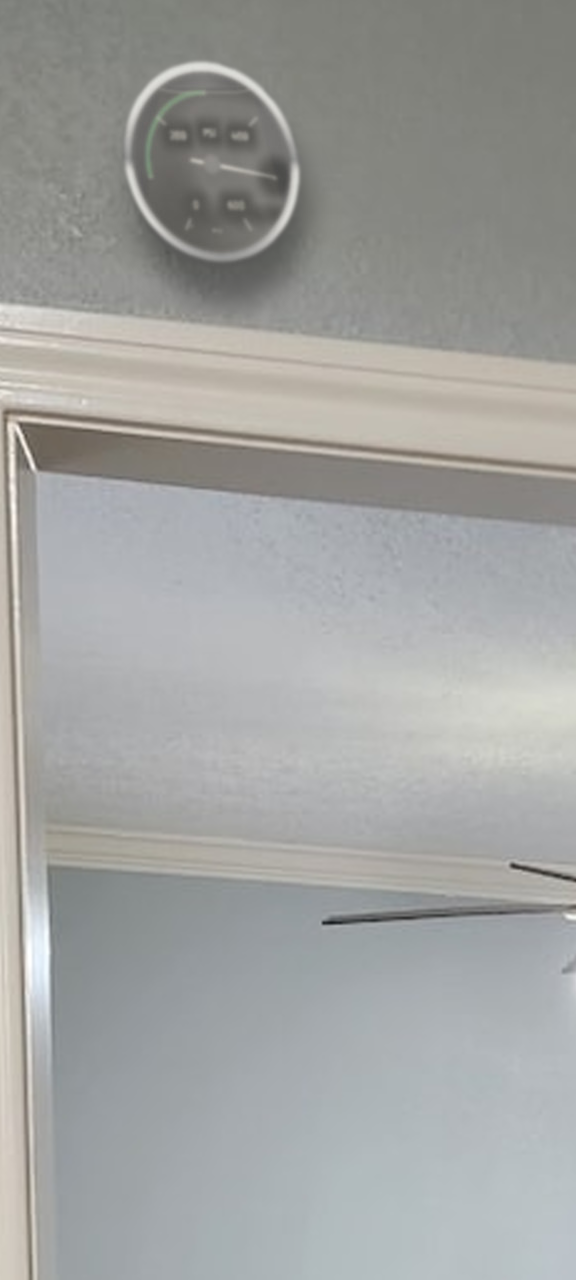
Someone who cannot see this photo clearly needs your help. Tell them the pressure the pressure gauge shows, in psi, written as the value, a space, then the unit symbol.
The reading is 500 psi
